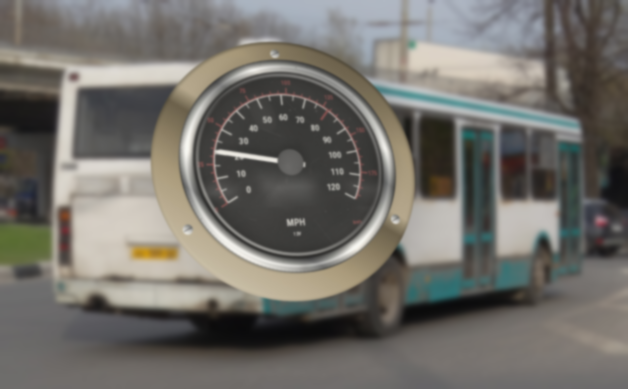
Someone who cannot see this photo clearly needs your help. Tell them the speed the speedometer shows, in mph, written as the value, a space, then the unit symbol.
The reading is 20 mph
